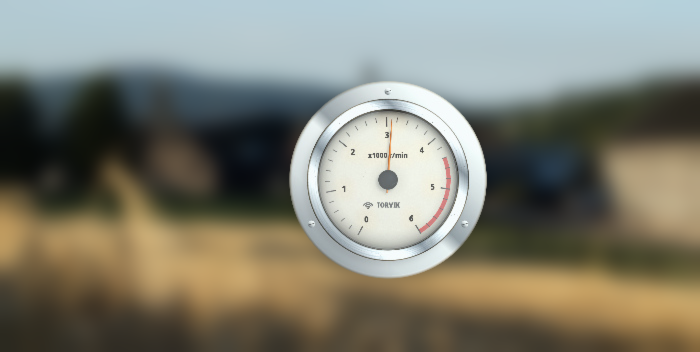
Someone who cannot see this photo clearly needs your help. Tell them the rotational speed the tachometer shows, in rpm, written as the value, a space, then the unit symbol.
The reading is 3100 rpm
